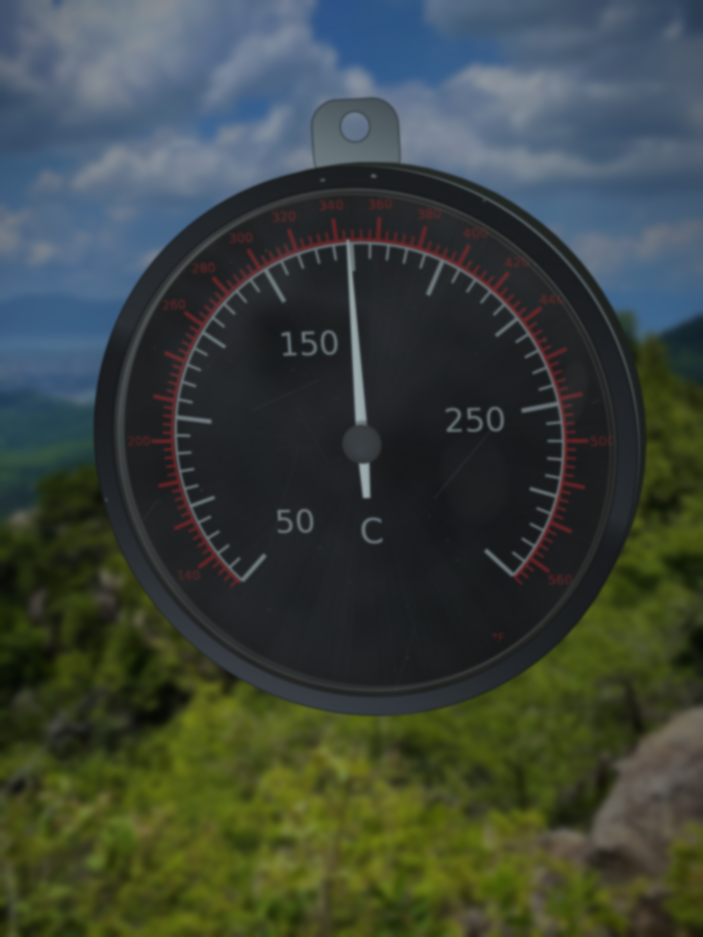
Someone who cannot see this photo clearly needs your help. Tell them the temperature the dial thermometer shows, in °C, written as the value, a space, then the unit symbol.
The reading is 175 °C
